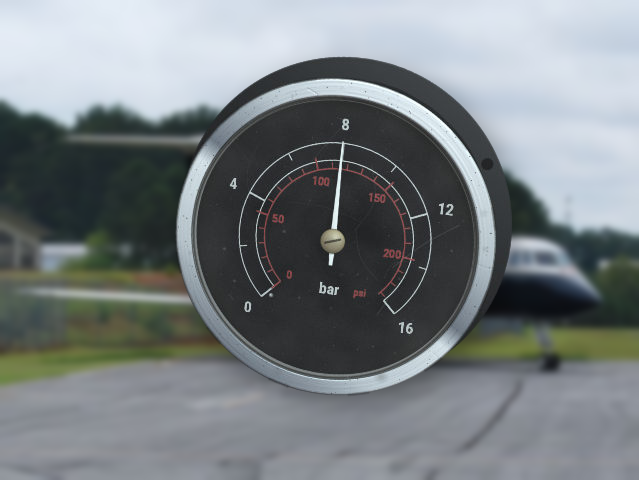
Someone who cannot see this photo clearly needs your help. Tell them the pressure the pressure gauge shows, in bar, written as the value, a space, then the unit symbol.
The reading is 8 bar
